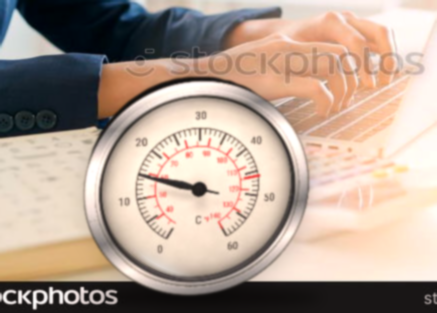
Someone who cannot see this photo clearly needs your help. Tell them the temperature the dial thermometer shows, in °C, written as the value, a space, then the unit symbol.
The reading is 15 °C
